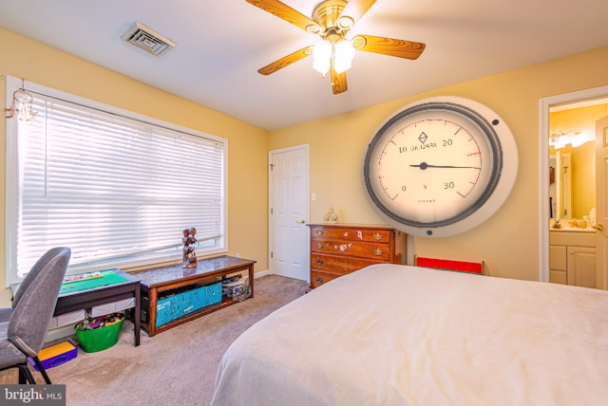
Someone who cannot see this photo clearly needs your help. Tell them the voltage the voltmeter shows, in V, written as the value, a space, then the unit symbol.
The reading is 26 V
